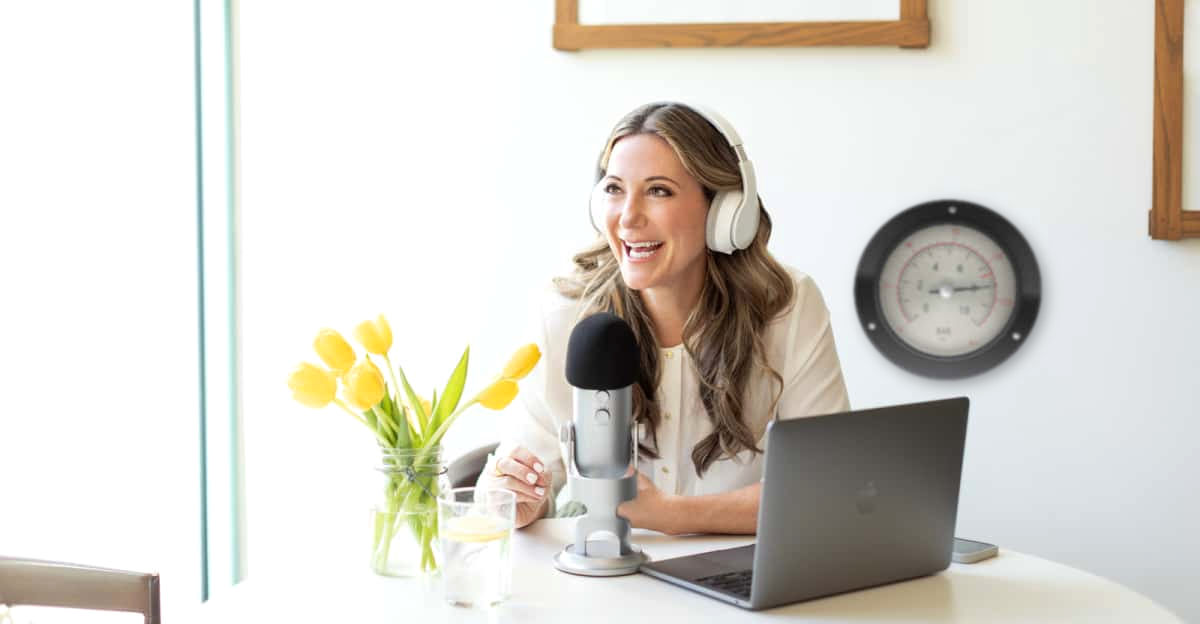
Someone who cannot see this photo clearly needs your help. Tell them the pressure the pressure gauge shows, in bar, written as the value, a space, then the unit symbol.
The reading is 8 bar
